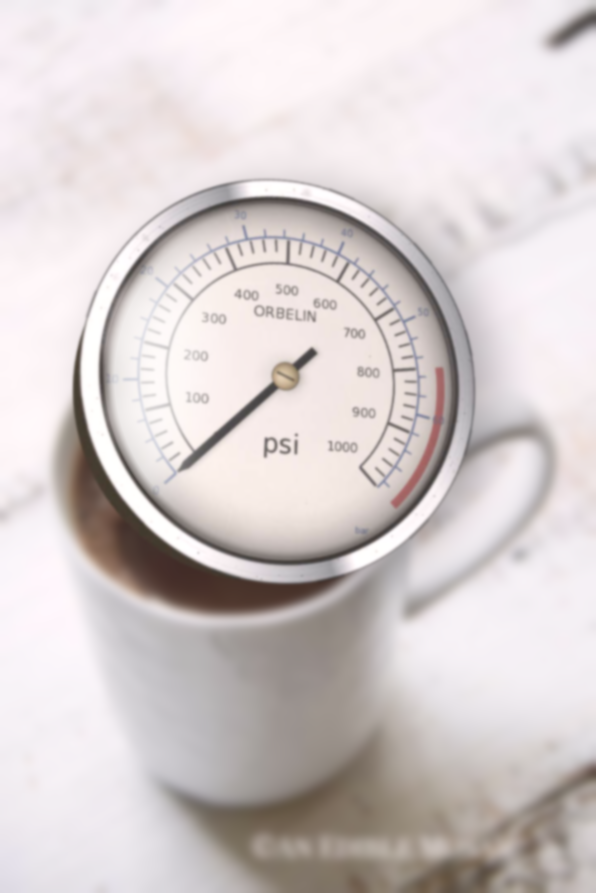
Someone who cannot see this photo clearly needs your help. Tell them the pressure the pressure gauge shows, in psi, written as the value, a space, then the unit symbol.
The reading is 0 psi
